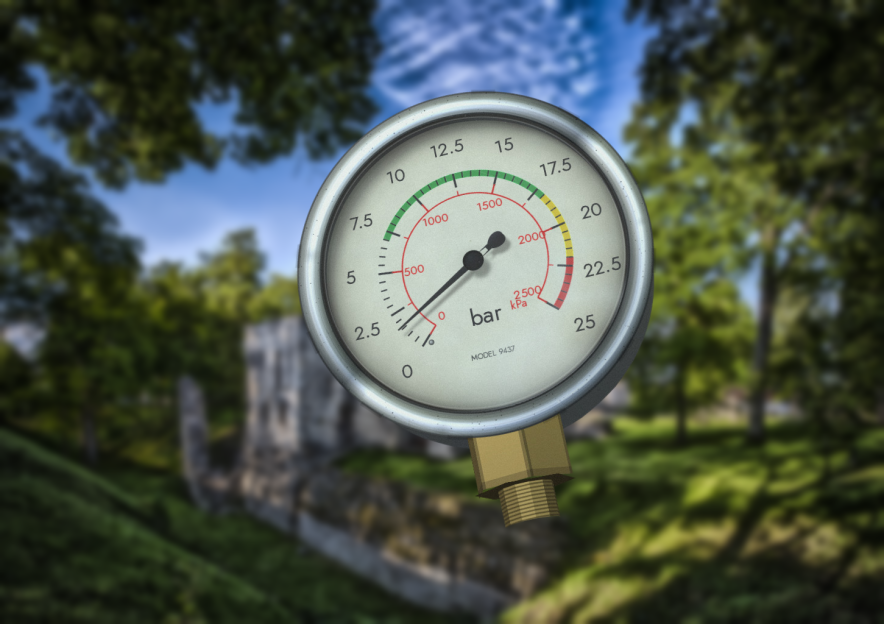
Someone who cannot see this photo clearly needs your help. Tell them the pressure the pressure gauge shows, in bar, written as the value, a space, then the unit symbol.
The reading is 1.5 bar
